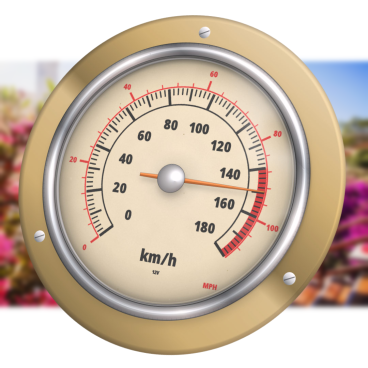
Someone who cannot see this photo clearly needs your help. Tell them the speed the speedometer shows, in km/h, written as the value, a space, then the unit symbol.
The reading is 150 km/h
